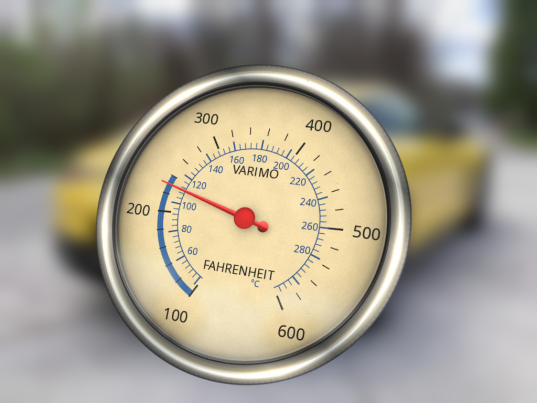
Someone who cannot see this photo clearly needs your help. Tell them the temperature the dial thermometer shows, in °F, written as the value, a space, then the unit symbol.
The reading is 230 °F
